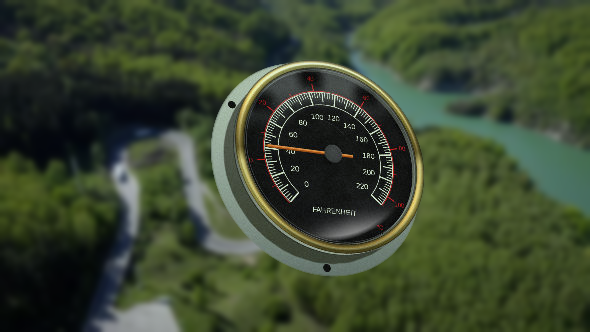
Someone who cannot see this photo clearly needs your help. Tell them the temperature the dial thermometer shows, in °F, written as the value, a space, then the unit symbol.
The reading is 40 °F
